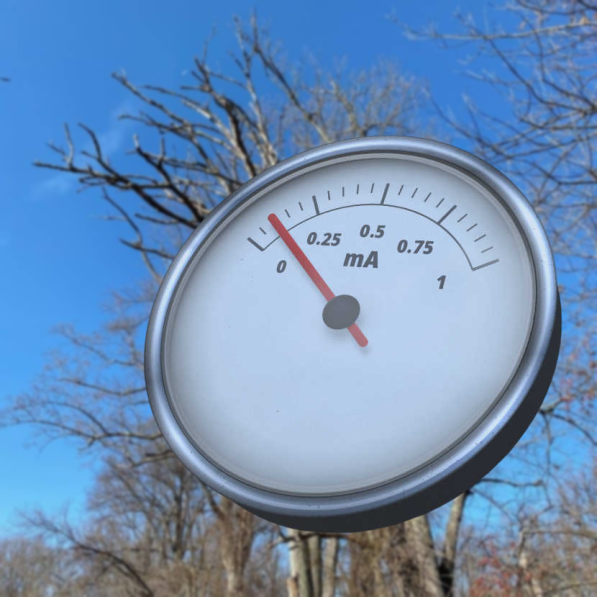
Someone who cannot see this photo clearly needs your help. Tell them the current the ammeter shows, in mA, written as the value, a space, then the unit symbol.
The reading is 0.1 mA
